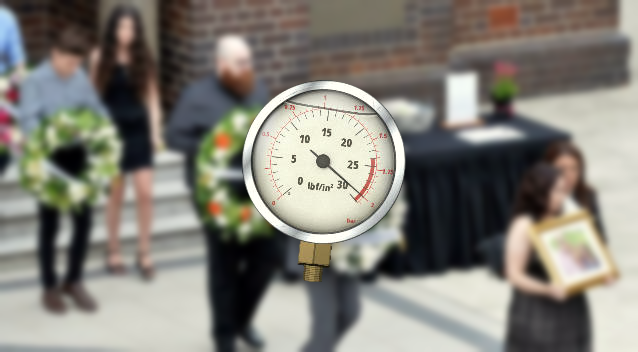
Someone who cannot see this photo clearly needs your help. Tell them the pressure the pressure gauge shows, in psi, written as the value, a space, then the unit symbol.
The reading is 29 psi
